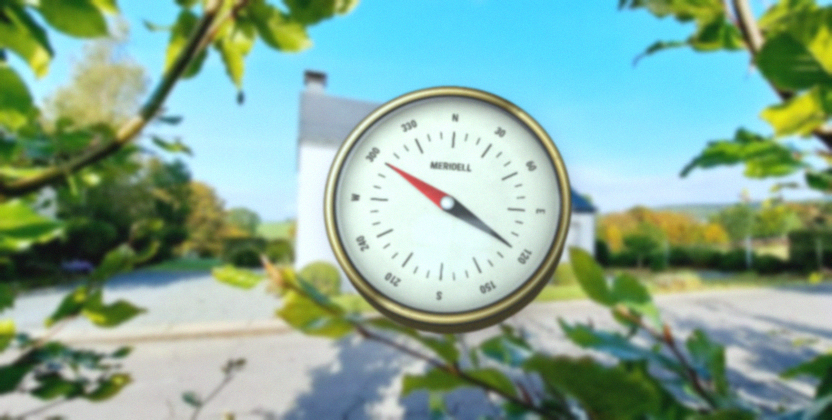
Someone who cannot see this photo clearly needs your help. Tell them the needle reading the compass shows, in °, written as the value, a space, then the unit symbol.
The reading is 300 °
